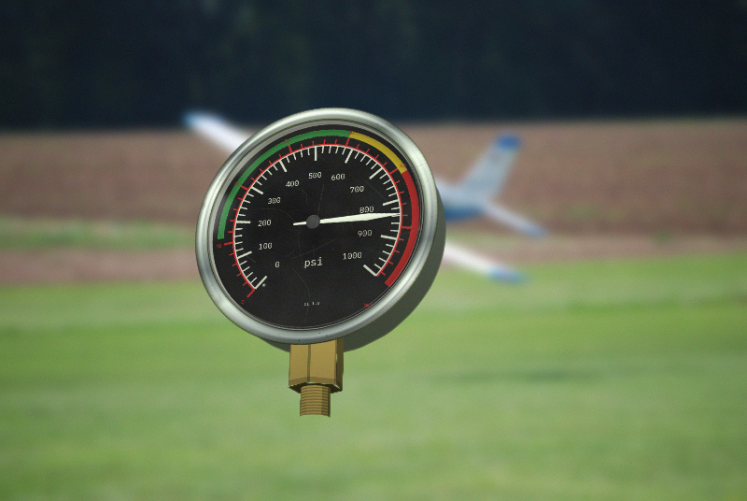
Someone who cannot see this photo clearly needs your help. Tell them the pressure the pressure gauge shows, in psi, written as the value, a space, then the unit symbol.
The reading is 840 psi
